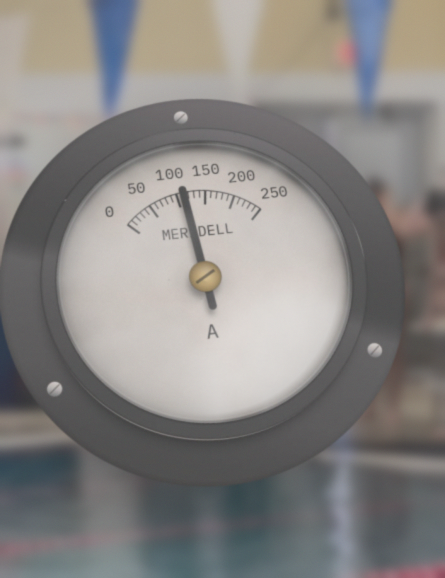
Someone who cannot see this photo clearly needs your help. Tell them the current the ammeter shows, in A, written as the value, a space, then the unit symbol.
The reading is 110 A
